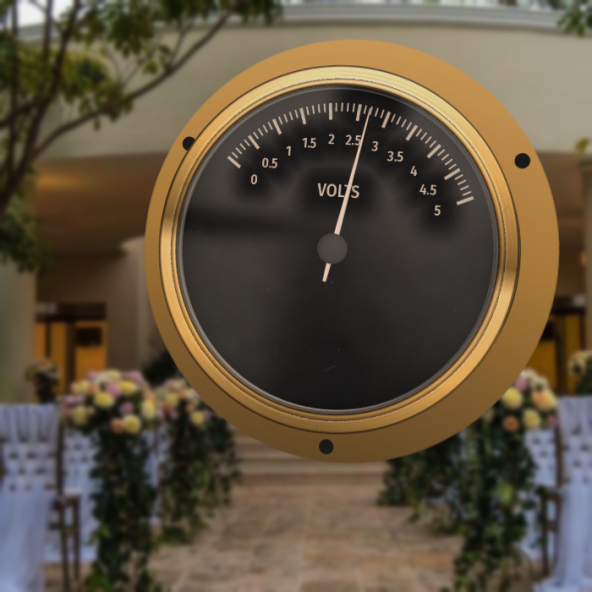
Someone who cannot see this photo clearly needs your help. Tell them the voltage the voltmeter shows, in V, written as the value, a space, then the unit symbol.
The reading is 2.7 V
